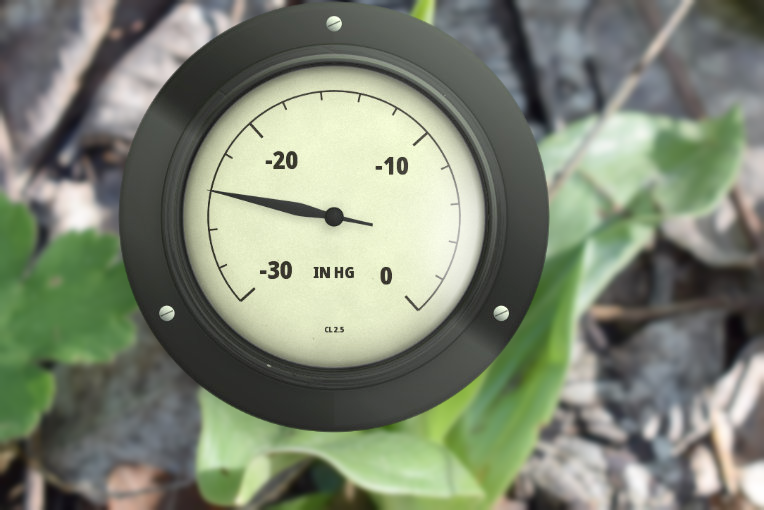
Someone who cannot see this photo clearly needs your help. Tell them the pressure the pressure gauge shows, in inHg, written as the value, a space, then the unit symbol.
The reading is -24 inHg
